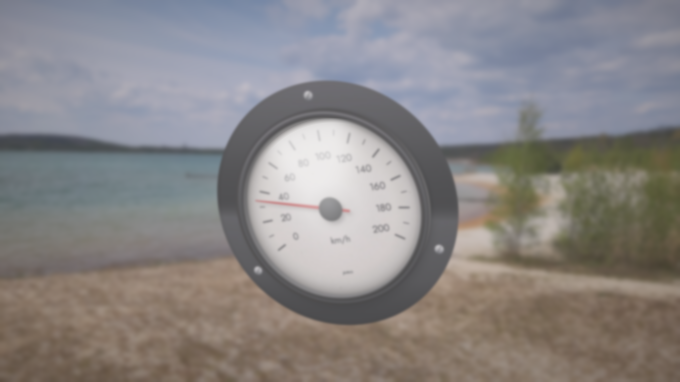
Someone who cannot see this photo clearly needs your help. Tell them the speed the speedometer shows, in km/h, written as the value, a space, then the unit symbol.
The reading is 35 km/h
